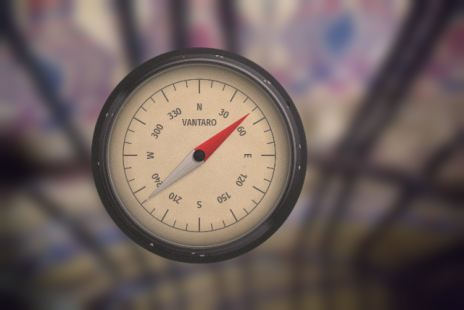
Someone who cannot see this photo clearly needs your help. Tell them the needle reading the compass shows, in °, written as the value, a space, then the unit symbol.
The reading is 50 °
